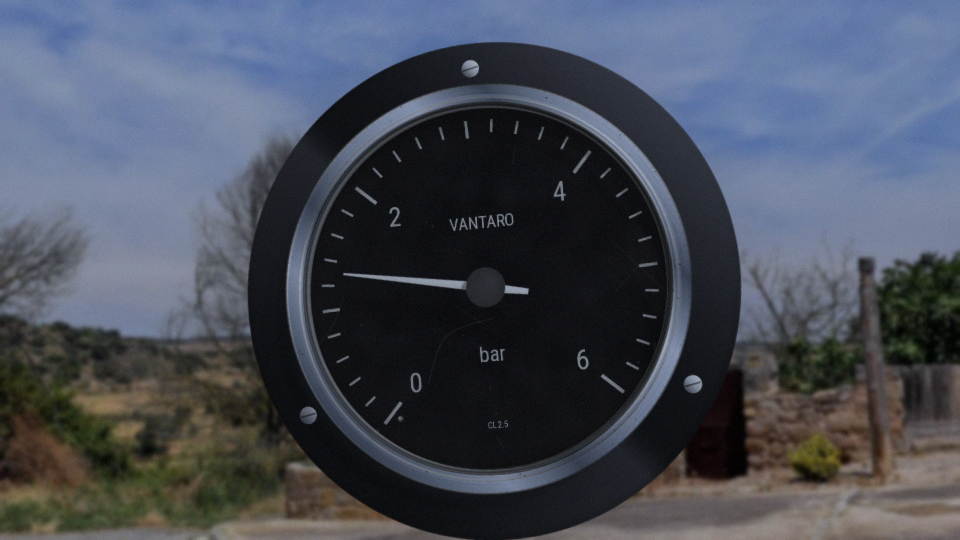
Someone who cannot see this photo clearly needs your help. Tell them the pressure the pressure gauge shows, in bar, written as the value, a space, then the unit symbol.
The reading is 1.3 bar
